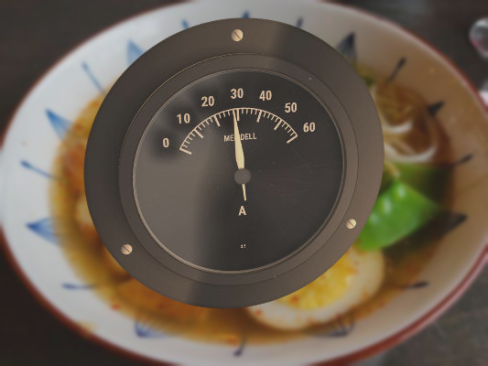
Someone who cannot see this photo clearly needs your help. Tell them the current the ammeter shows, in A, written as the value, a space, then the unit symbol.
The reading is 28 A
